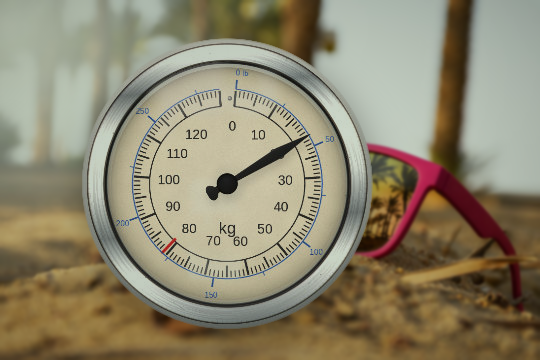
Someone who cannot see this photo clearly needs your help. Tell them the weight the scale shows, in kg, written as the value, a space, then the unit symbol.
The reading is 20 kg
